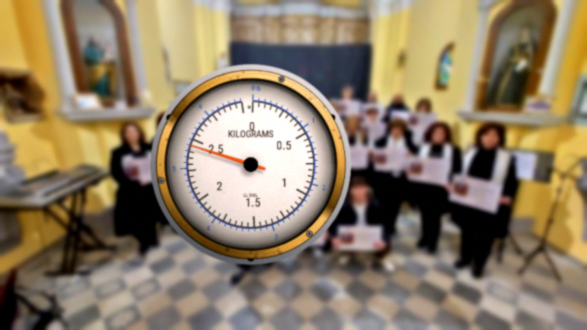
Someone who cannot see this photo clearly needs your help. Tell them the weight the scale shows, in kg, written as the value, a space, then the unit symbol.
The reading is 2.45 kg
